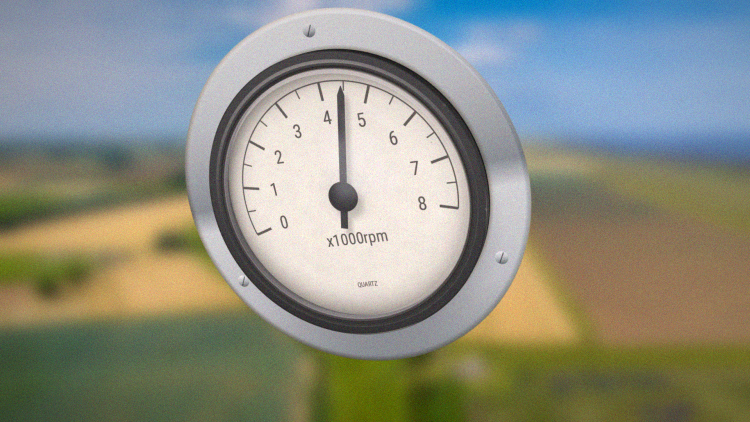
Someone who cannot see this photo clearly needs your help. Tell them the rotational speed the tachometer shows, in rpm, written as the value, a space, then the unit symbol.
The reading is 4500 rpm
